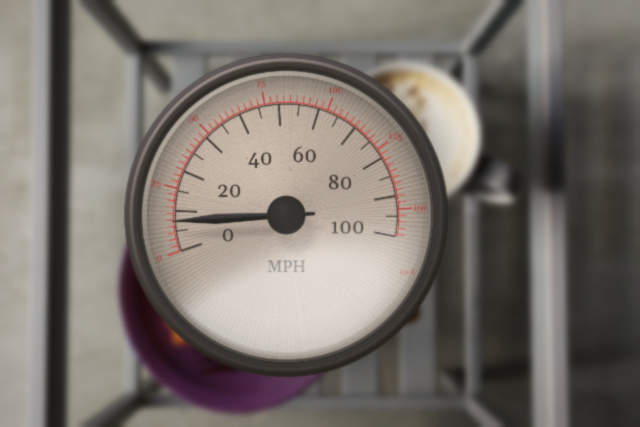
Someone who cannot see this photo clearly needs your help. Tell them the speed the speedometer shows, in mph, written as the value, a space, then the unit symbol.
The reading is 7.5 mph
